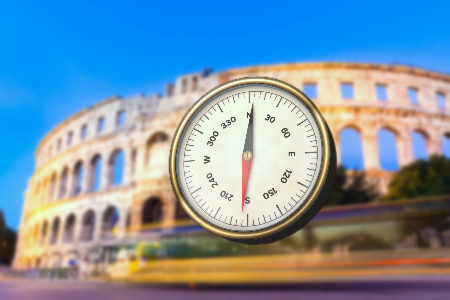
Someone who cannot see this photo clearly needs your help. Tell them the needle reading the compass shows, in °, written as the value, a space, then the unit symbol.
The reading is 185 °
